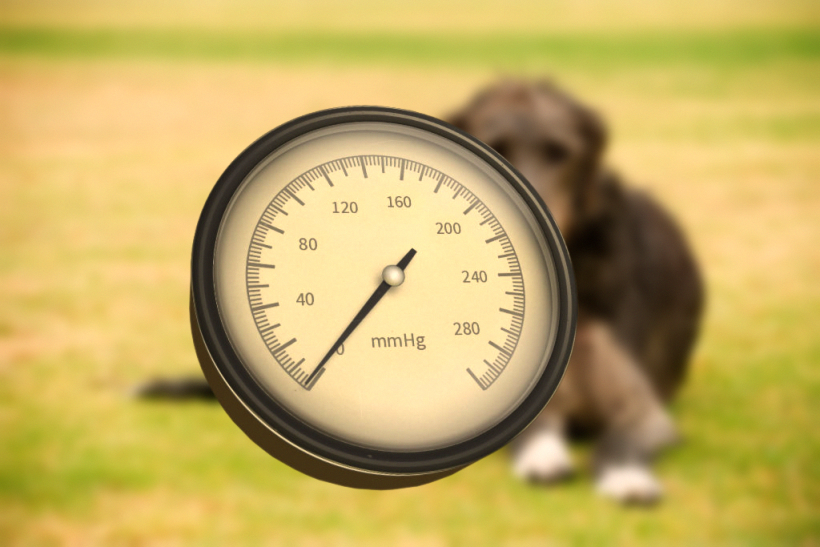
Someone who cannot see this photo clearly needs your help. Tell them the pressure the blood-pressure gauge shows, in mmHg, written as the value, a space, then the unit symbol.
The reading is 2 mmHg
